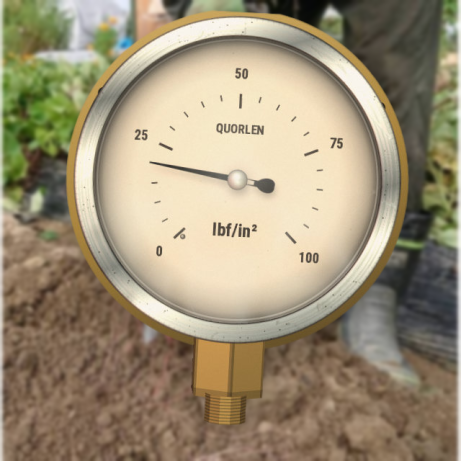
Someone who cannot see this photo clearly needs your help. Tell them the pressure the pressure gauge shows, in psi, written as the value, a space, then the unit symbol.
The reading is 20 psi
